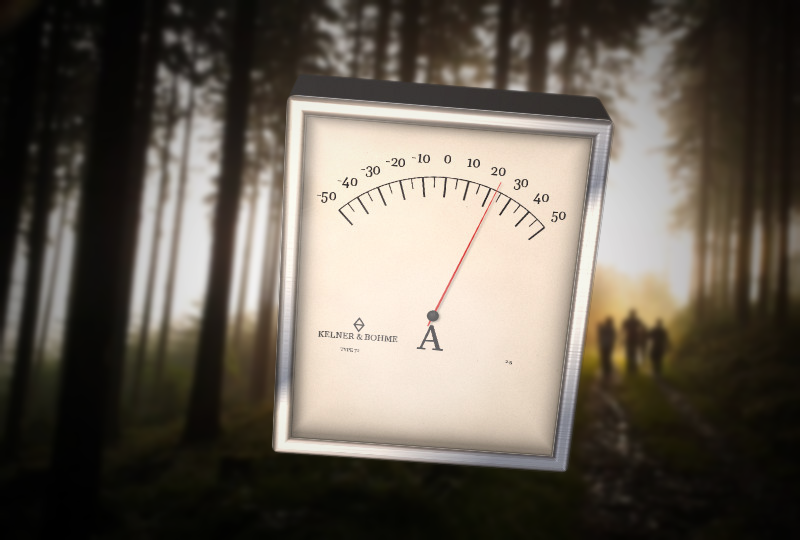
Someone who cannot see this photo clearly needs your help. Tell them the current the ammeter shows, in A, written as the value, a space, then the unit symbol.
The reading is 22.5 A
